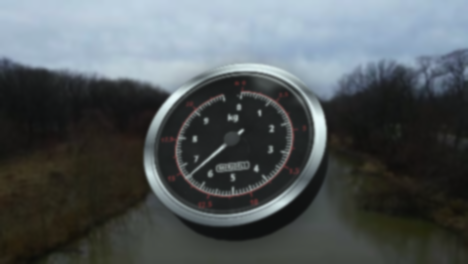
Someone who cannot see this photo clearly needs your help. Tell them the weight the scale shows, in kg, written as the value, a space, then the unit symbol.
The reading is 6.5 kg
